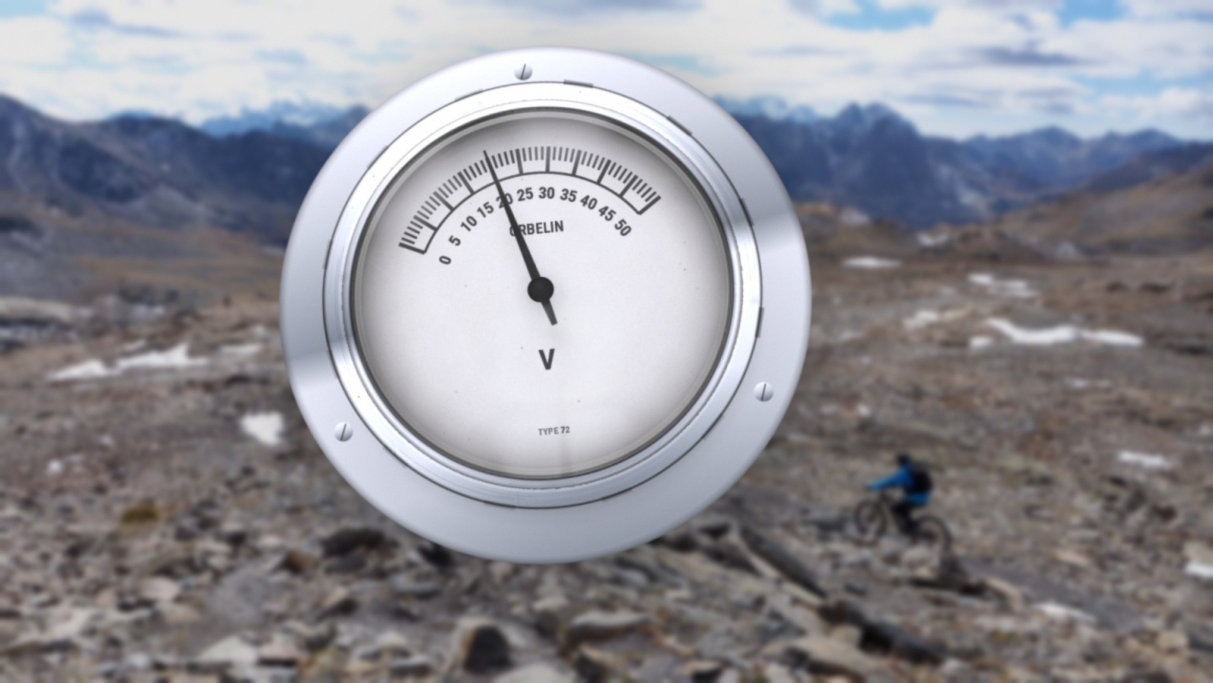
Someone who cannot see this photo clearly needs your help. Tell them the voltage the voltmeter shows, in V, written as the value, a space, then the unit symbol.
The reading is 20 V
